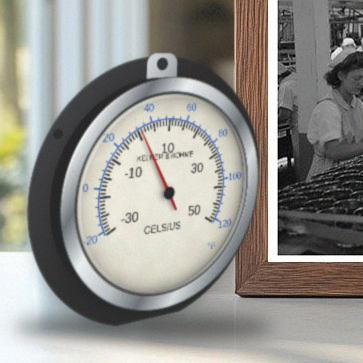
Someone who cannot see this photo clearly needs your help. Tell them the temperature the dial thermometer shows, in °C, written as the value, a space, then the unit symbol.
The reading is 0 °C
